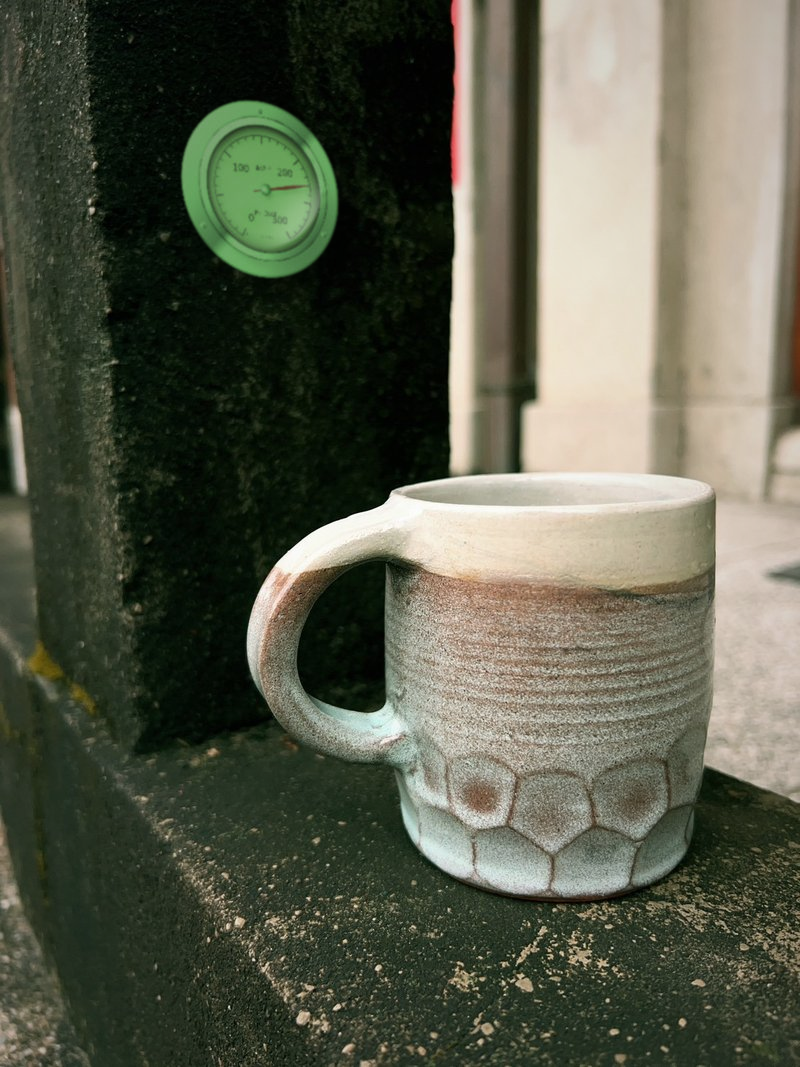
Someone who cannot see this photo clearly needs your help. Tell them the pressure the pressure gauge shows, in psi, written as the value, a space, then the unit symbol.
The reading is 230 psi
